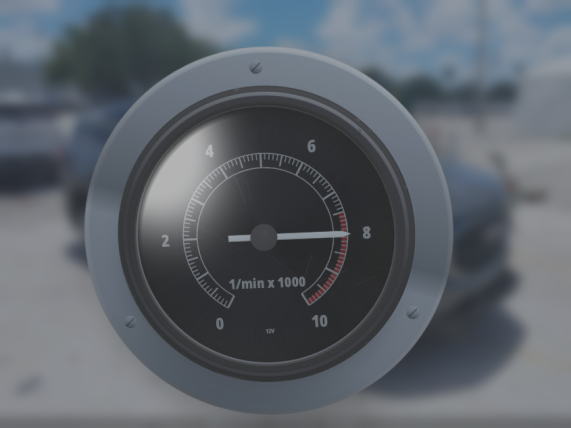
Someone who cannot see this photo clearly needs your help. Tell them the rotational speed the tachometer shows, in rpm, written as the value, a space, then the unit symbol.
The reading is 8000 rpm
